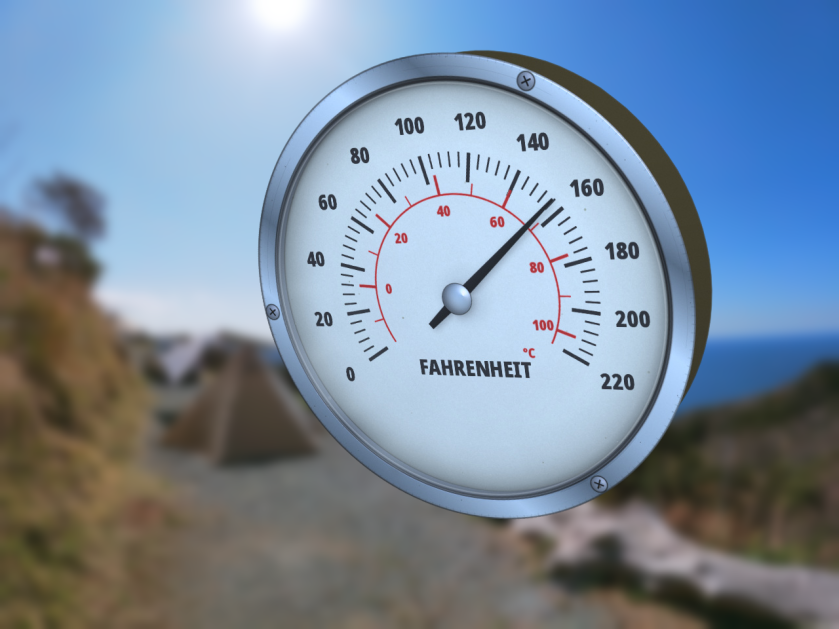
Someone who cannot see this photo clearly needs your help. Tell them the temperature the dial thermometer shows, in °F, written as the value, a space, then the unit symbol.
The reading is 156 °F
